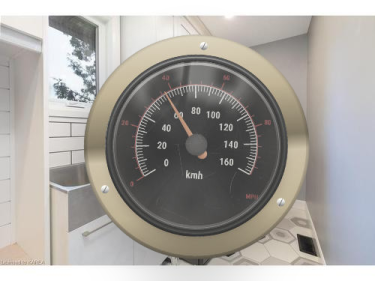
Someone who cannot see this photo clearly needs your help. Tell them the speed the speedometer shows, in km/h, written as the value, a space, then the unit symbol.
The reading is 60 km/h
